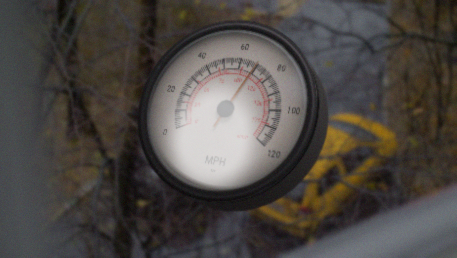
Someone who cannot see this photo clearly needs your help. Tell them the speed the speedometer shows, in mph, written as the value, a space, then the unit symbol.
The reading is 70 mph
